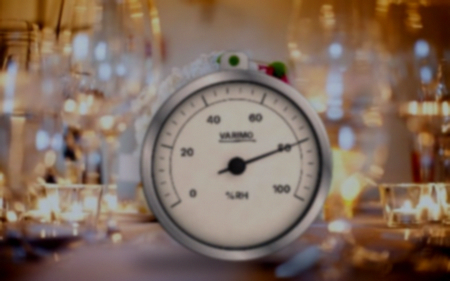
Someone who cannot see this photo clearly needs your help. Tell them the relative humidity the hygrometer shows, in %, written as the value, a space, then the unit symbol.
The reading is 80 %
